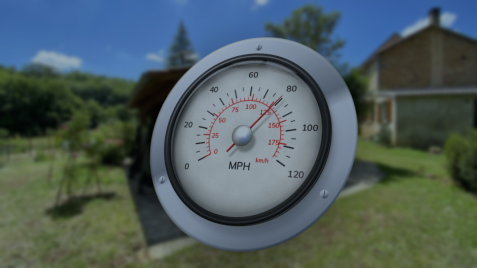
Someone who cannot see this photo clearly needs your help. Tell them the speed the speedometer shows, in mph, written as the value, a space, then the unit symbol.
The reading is 80 mph
